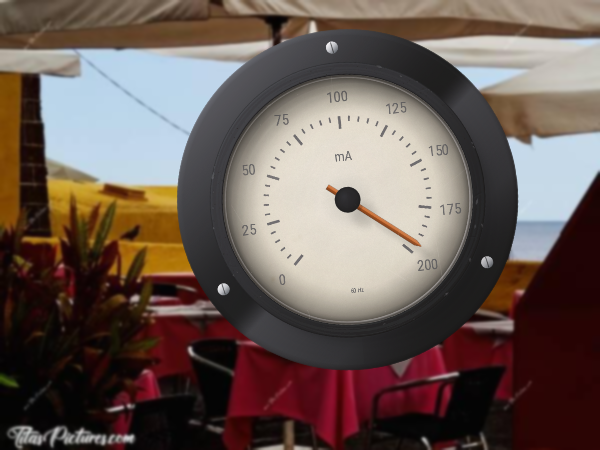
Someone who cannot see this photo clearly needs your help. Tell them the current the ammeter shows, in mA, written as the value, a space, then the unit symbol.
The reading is 195 mA
